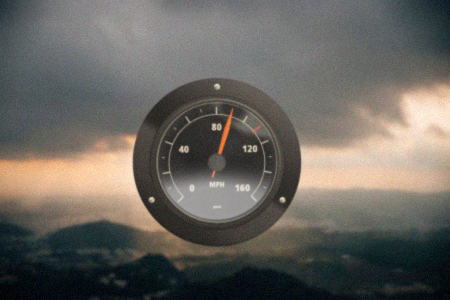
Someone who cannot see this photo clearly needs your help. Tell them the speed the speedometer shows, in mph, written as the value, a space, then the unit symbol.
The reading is 90 mph
